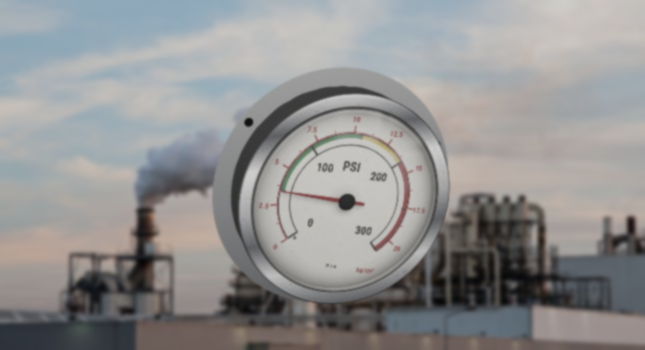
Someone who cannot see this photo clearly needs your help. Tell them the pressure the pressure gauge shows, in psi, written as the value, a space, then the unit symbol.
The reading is 50 psi
